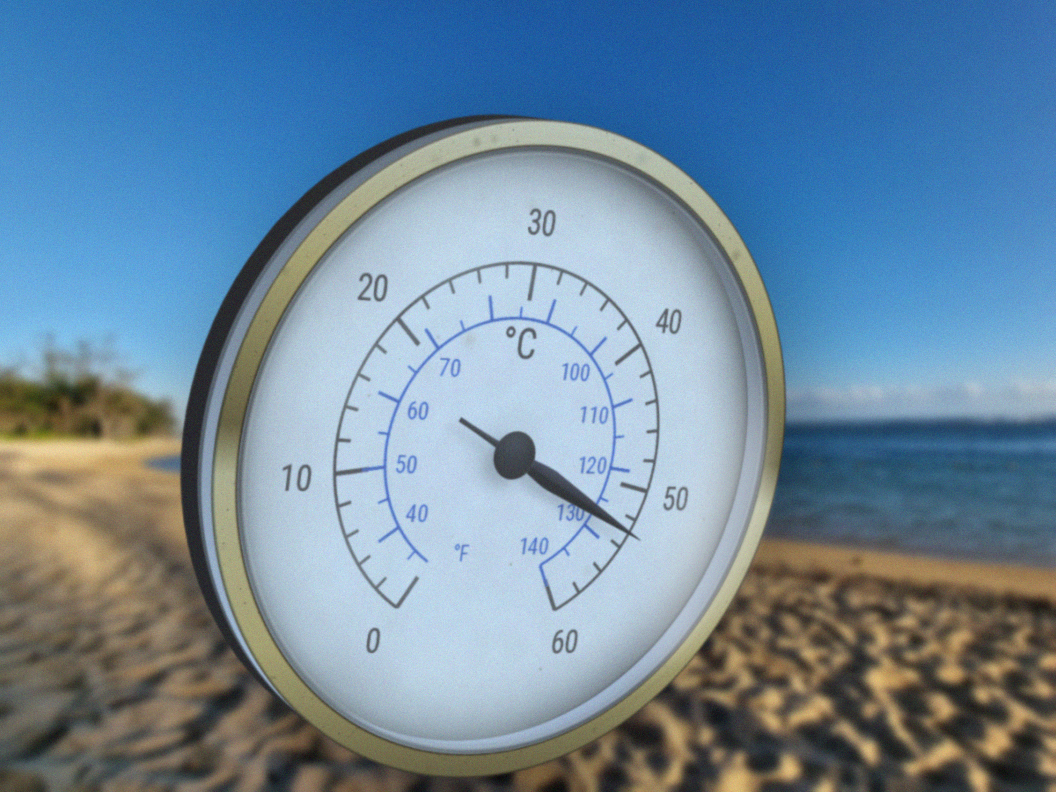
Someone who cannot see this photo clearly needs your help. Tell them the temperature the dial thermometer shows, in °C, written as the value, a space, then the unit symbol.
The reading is 53 °C
